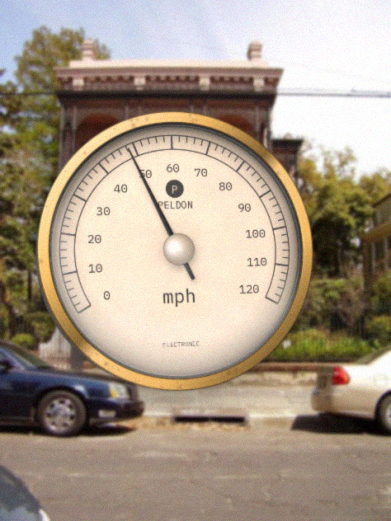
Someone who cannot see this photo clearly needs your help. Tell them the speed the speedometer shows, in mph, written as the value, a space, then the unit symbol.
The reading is 48 mph
